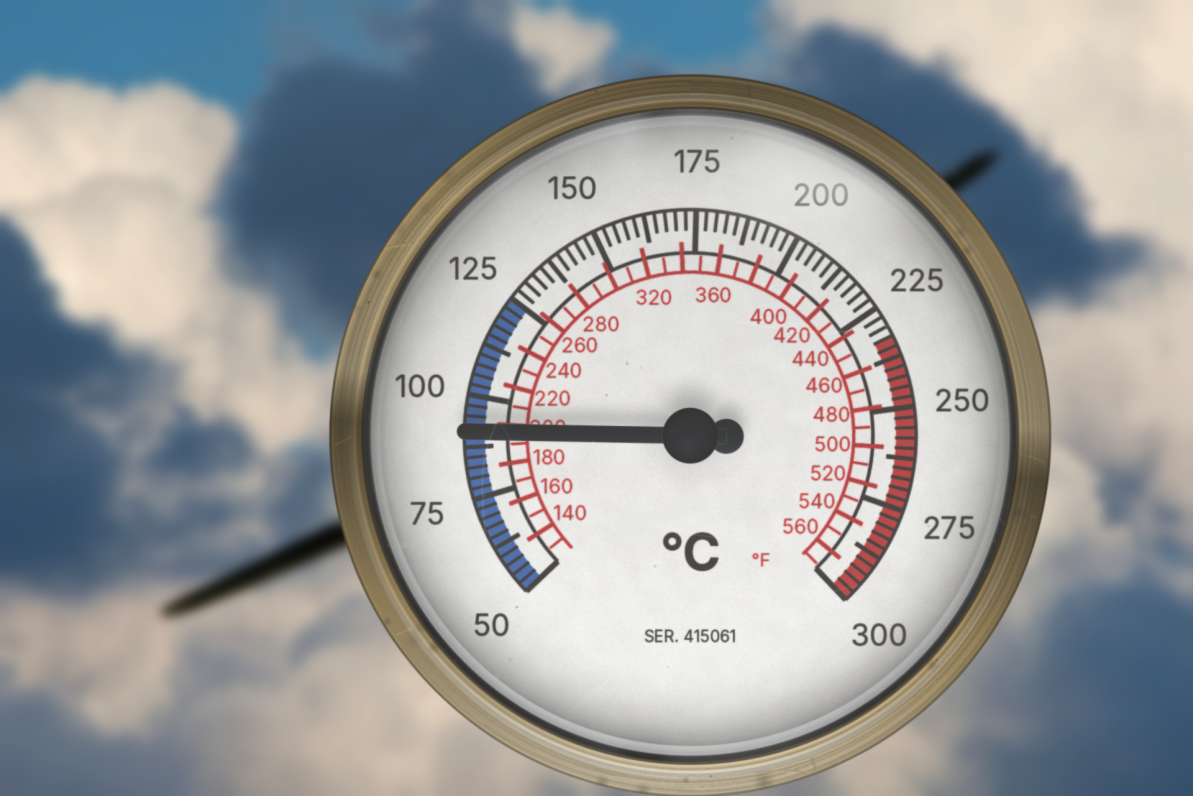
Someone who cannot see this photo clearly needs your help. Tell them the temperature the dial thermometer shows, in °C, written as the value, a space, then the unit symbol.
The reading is 91.25 °C
